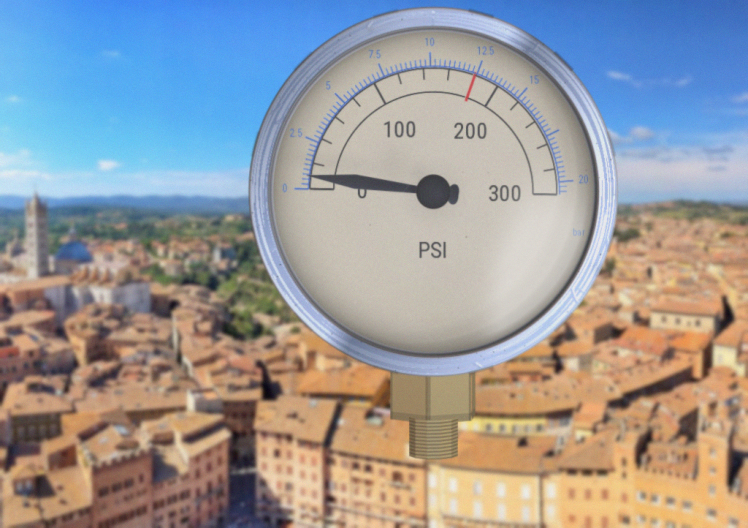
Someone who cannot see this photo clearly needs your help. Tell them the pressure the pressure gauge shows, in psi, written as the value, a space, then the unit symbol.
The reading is 10 psi
